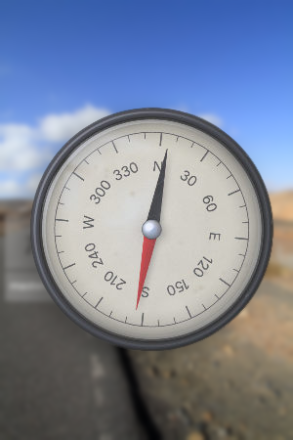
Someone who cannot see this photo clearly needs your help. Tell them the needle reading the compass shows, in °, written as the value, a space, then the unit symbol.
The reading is 185 °
